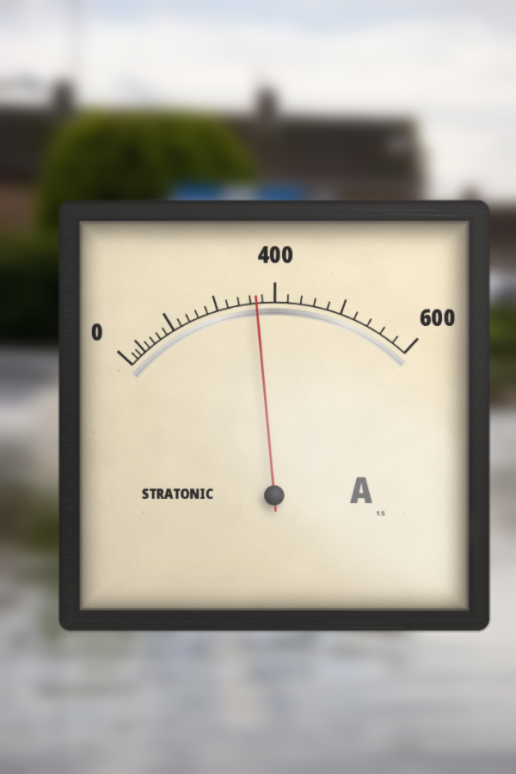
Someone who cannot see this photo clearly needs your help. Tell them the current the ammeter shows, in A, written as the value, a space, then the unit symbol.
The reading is 370 A
